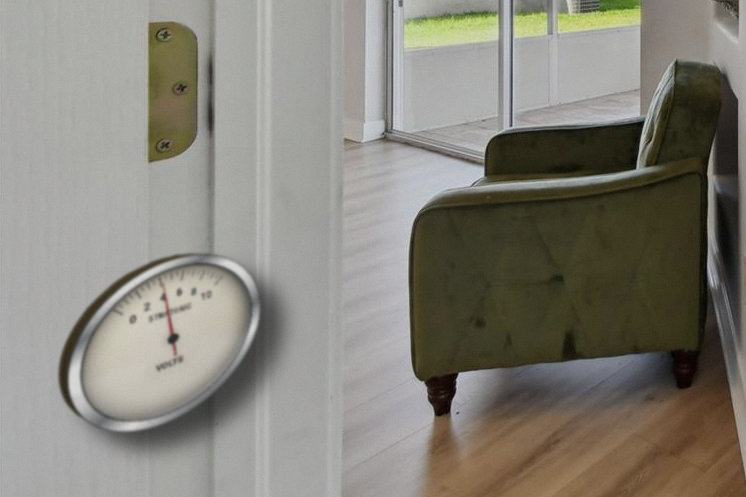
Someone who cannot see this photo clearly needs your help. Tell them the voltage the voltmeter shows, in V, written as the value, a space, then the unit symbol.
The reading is 4 V
